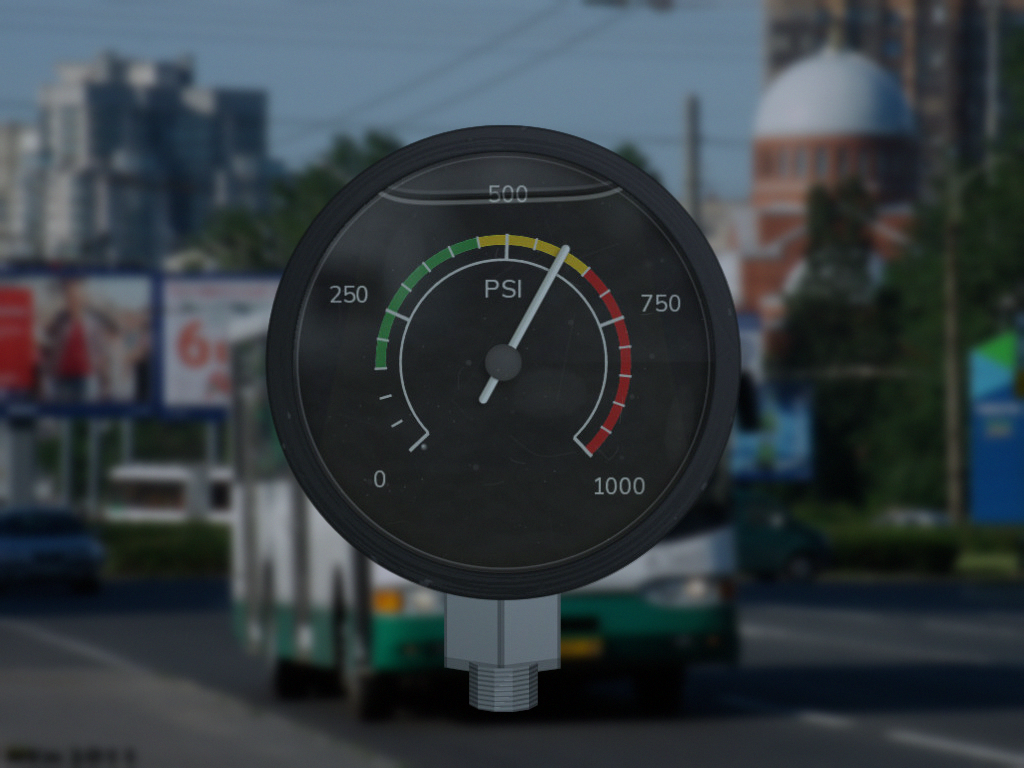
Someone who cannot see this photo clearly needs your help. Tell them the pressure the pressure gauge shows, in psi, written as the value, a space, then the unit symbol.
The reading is 600 psi
